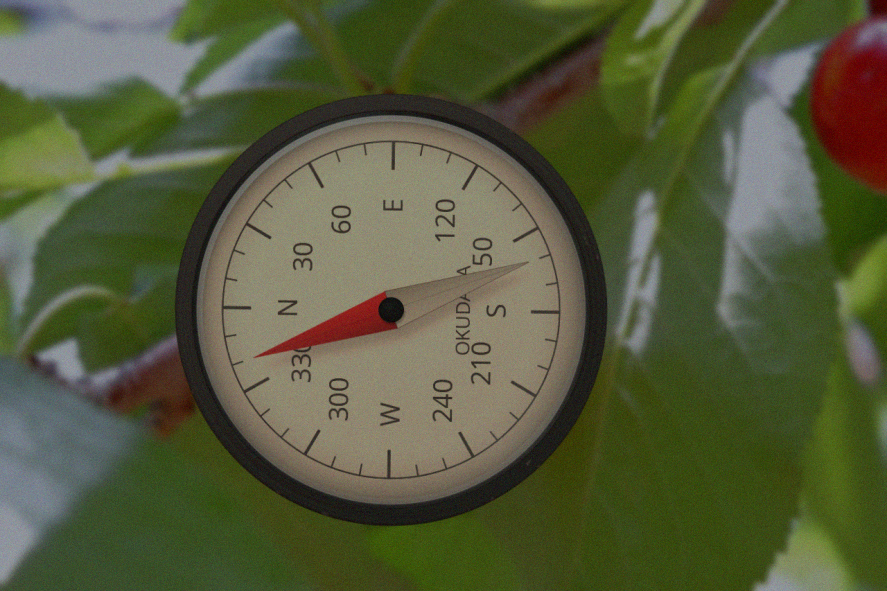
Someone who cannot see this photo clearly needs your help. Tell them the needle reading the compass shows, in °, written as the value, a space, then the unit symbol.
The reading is 340 °
